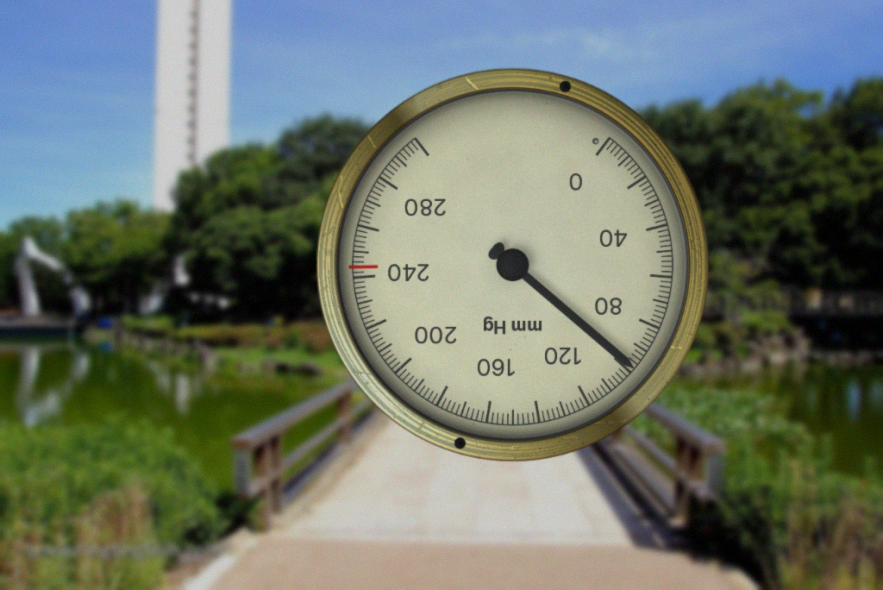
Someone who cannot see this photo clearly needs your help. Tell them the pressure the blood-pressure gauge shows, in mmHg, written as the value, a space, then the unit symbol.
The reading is 98 mmHg
